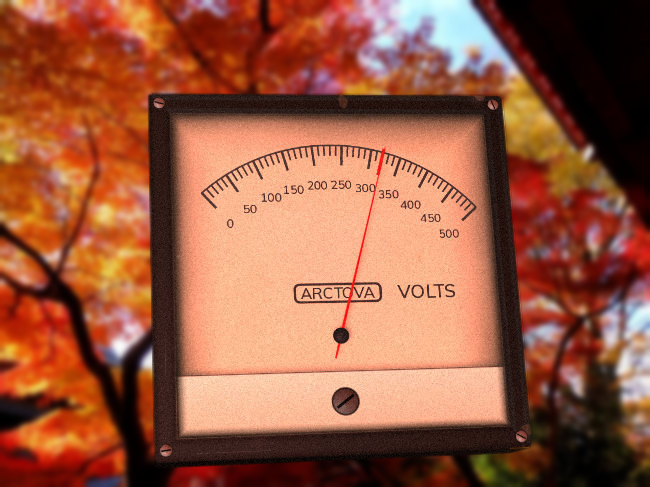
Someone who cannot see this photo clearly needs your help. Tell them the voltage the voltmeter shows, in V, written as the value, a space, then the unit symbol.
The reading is 320 V
